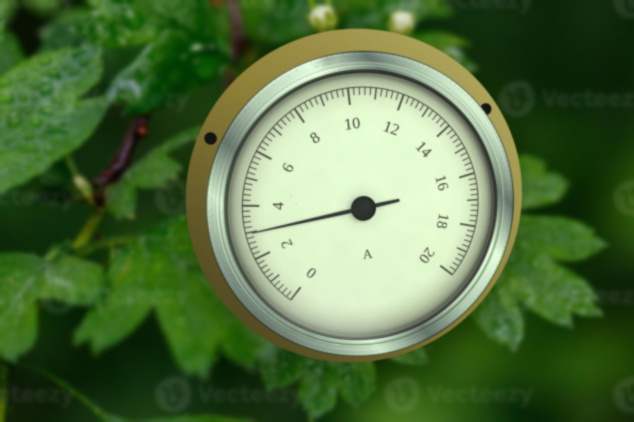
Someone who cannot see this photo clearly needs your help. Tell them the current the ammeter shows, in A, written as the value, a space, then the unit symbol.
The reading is 3 A
